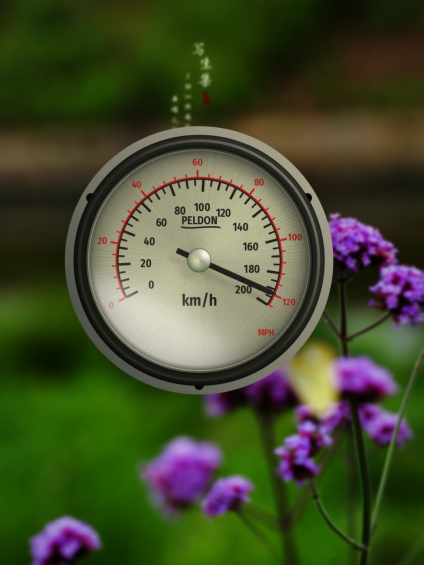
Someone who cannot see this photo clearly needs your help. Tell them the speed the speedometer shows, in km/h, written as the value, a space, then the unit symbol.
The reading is 192.5 km/h
